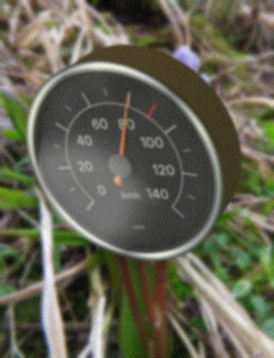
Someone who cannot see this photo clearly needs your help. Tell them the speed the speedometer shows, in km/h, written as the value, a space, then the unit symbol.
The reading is 80 km/h
